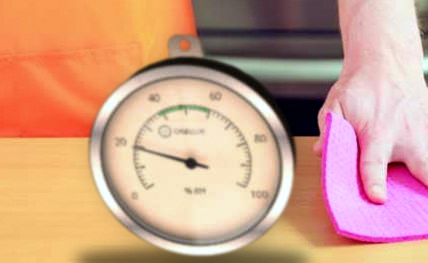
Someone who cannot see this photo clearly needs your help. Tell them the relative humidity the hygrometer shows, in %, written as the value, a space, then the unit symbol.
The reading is 20 %
